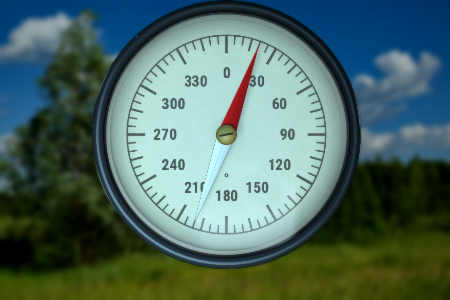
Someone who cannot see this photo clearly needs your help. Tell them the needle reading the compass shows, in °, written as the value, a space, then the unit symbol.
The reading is 20 °
